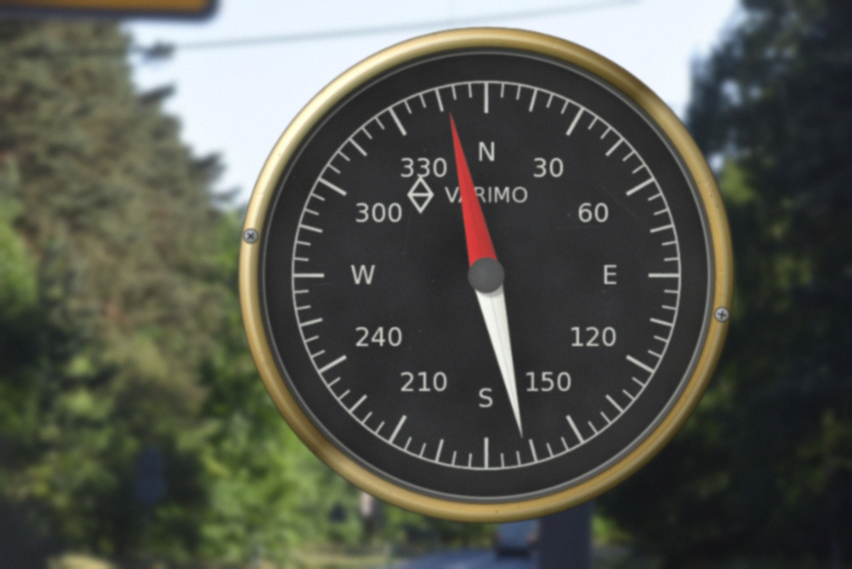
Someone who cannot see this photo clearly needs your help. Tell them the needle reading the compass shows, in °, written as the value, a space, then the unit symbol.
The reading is 347.5 °
